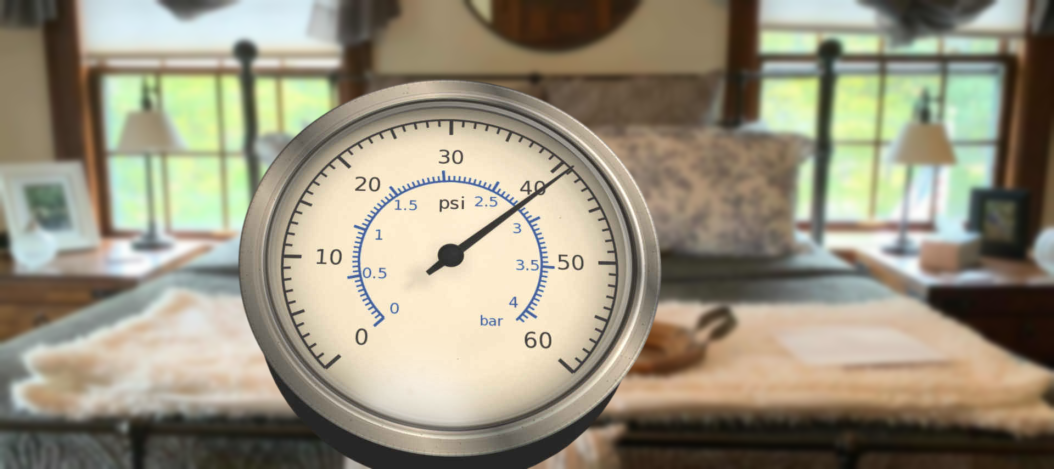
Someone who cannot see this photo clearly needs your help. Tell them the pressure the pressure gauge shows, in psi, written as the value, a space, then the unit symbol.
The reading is 41 psi
